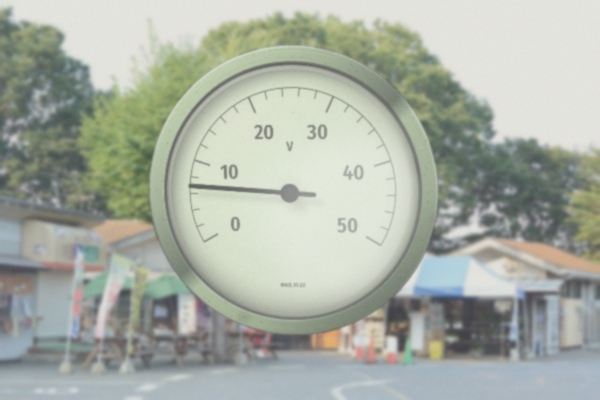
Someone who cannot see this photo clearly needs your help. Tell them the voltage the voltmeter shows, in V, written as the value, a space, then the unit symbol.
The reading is 7 V
